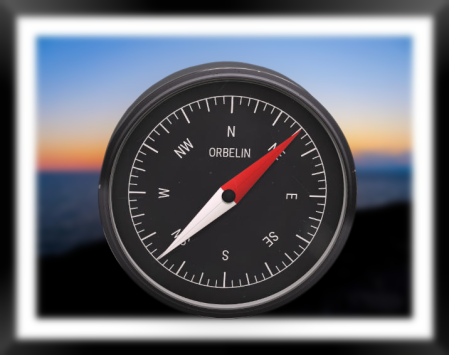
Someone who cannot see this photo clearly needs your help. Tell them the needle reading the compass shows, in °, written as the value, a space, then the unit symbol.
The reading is 45 °
